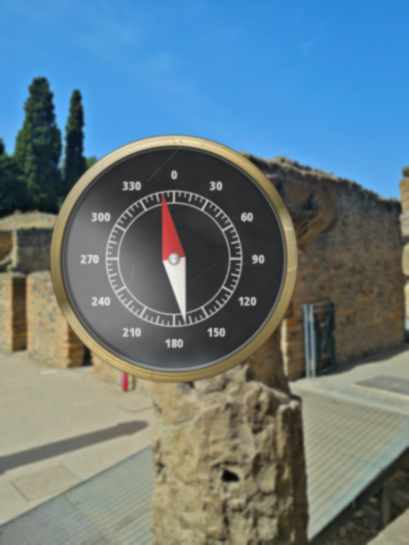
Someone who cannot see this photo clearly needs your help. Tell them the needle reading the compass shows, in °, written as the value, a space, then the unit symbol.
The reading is 350 °
